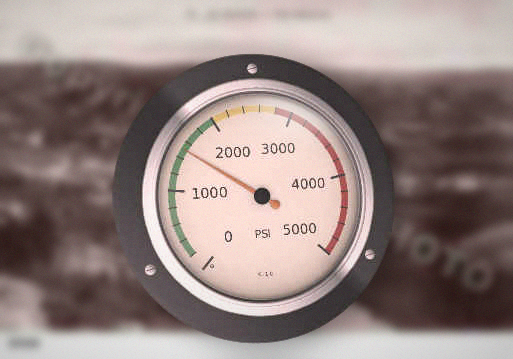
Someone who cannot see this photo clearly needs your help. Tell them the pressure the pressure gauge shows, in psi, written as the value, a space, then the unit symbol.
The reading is 1500 psi
